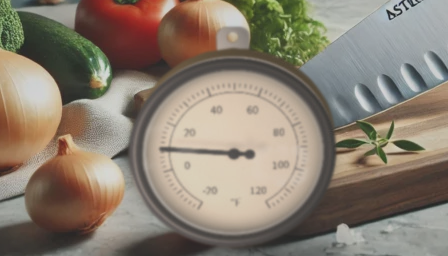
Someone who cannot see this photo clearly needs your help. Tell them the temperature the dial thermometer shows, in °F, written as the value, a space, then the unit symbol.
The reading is 10 °F
